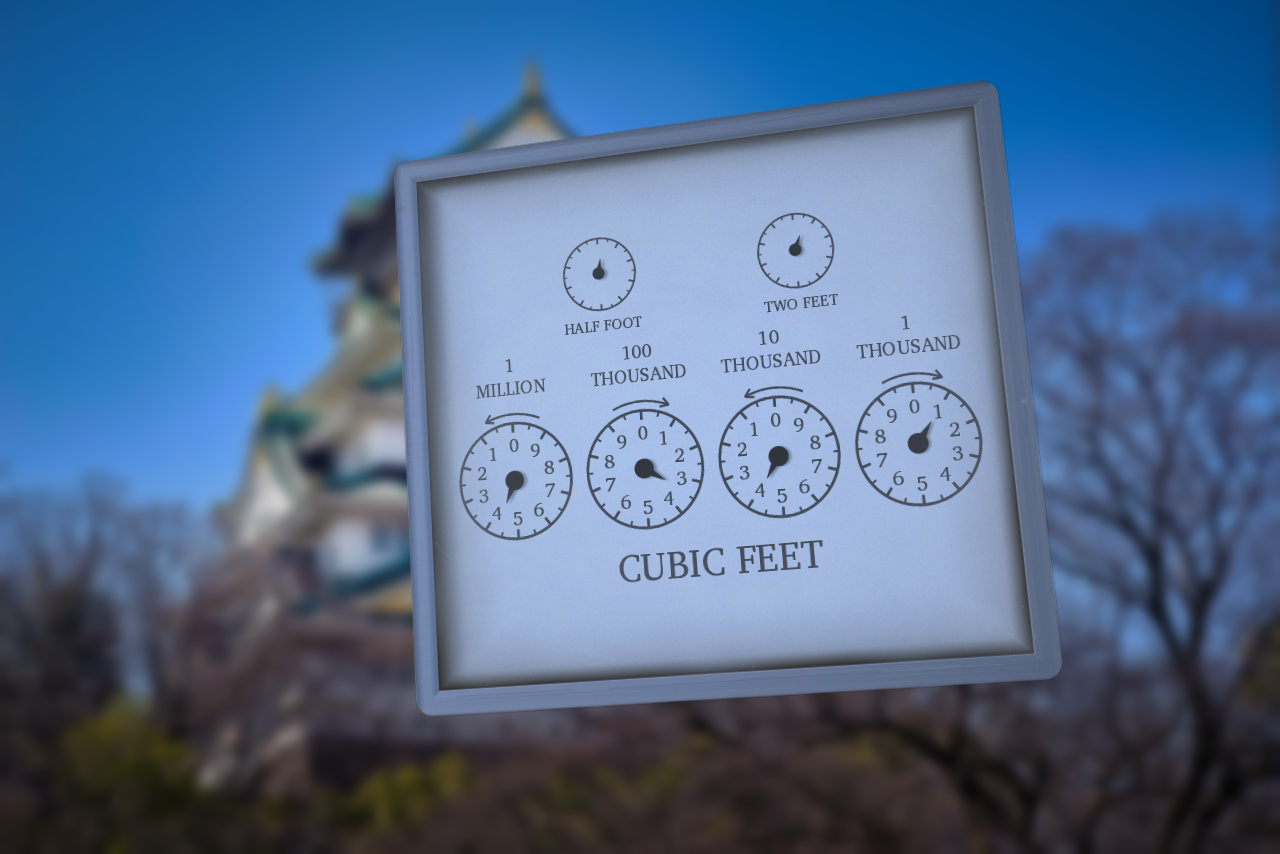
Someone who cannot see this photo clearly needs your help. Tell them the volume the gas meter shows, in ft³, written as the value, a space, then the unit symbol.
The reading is 434100 ft³
